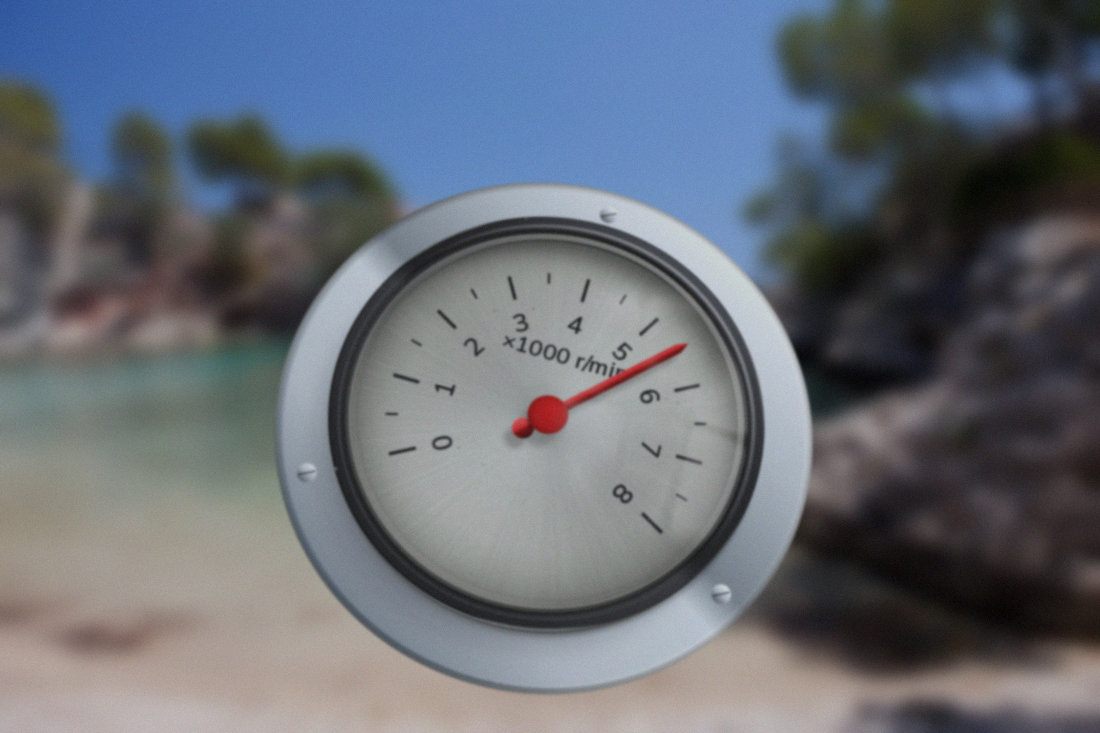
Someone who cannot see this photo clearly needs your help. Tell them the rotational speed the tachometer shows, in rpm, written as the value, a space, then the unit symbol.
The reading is 5500 rpm
